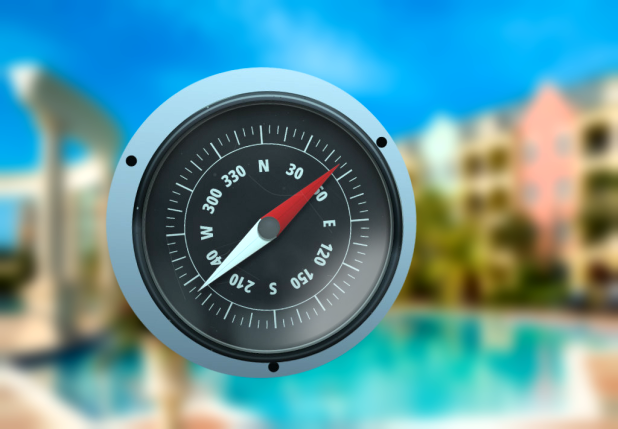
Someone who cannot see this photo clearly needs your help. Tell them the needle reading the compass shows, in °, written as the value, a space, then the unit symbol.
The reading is 52.5 °
